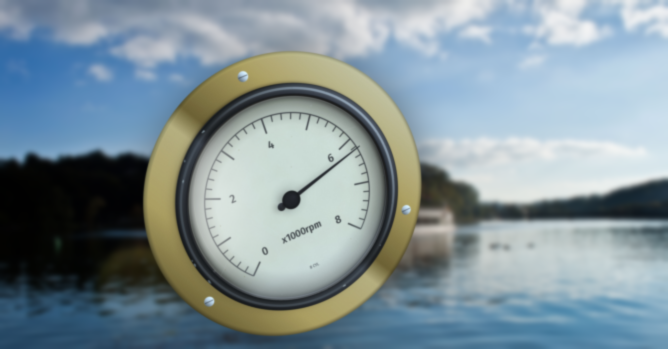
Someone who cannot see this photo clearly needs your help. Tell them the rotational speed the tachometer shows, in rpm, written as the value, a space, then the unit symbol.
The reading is 6200 rpm
